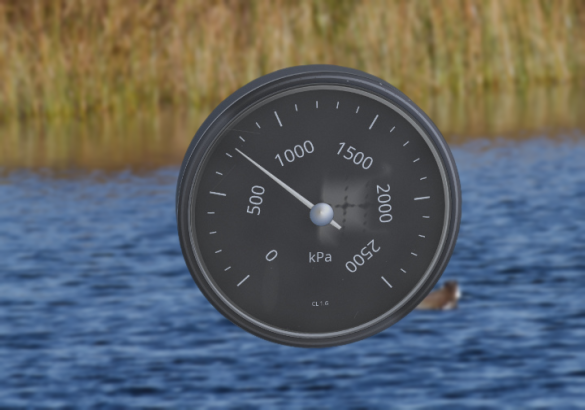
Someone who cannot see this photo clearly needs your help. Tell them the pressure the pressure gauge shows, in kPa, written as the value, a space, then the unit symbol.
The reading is 750 kPa
